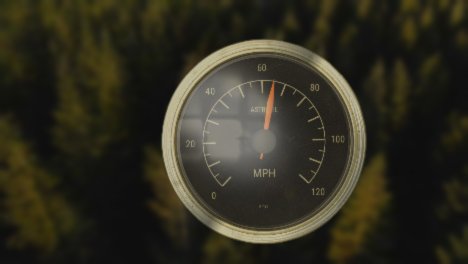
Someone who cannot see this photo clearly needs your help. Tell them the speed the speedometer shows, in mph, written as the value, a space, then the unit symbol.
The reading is 65 mph
